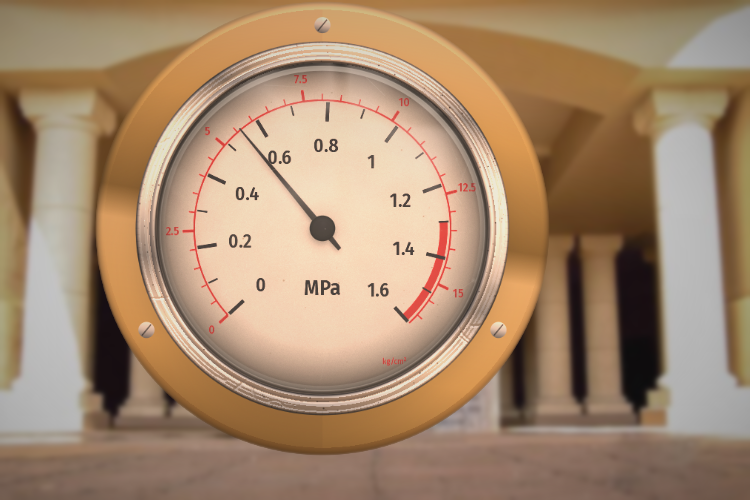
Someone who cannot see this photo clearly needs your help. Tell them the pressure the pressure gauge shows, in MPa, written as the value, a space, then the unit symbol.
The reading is 0.55 MPa
